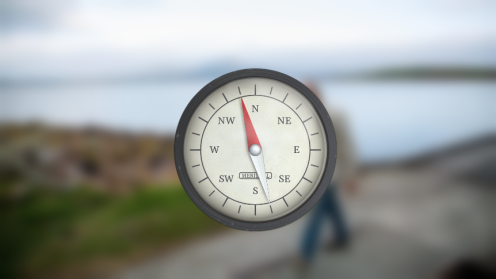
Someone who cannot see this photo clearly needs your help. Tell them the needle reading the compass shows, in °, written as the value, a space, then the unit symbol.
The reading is 345 °
